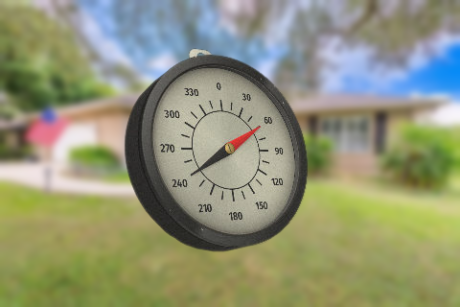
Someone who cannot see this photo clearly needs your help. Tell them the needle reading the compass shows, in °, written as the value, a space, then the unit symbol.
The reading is 60 °
